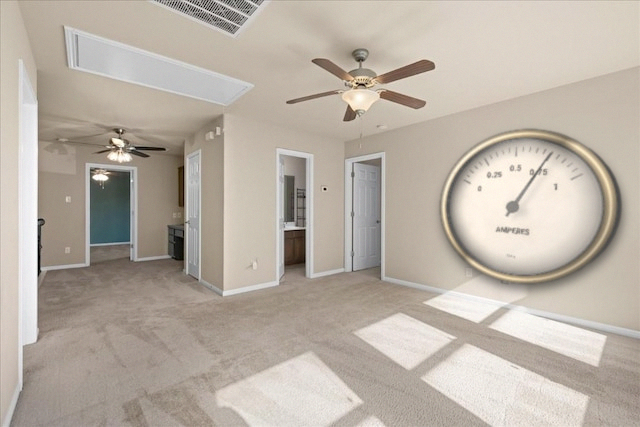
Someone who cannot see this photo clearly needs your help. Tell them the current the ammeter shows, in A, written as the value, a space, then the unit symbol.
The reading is 0.75 A
